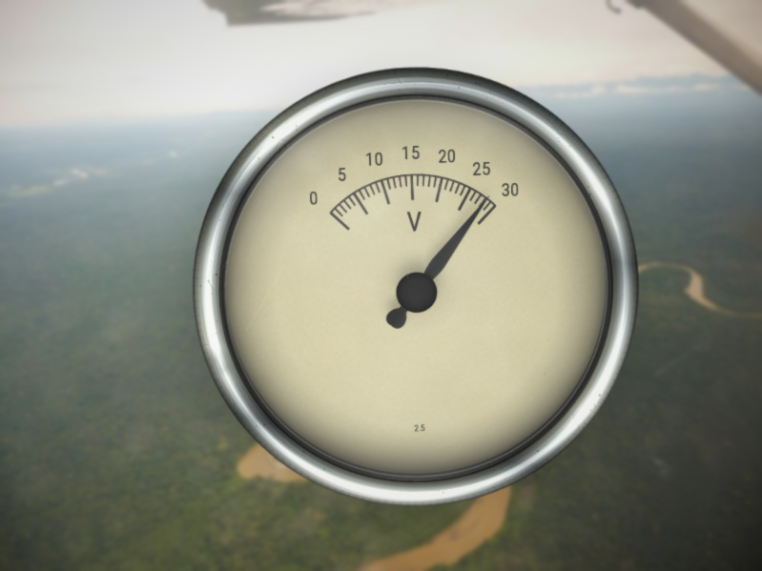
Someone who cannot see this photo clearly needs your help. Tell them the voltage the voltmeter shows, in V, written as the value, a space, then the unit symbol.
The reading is 28 V
